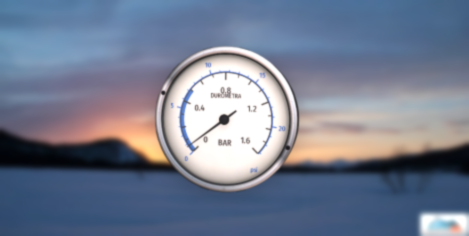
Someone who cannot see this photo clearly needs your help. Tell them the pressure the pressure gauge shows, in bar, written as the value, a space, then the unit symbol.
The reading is 0.05 bar
